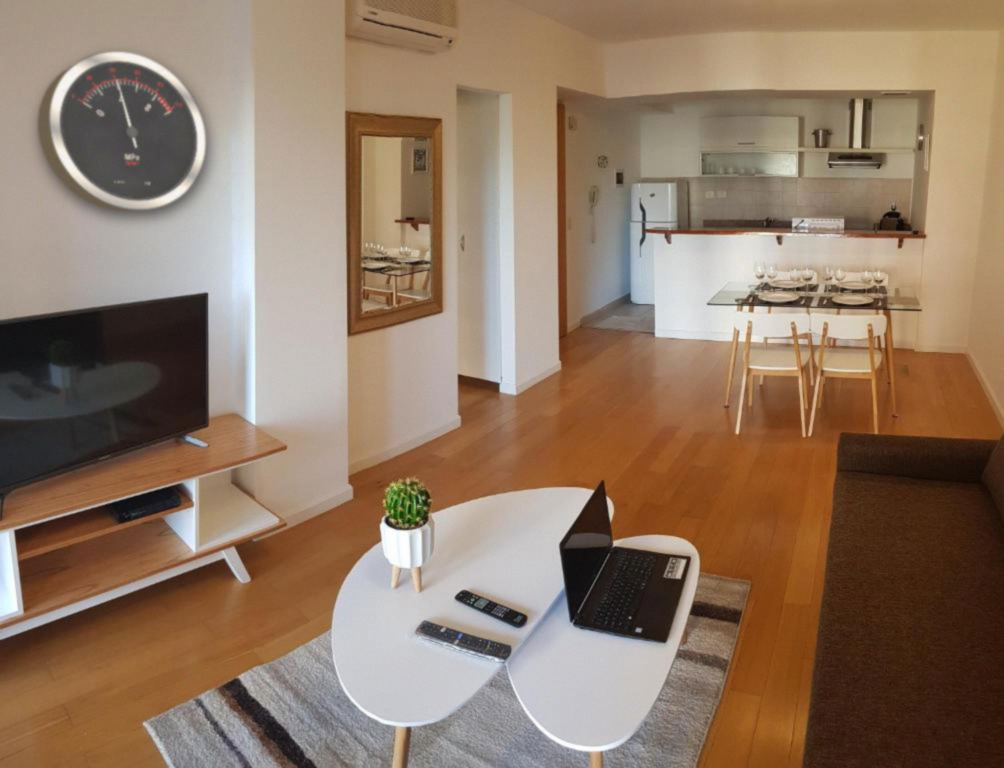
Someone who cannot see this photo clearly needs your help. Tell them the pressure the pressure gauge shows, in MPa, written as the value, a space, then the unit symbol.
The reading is 4 MPa
